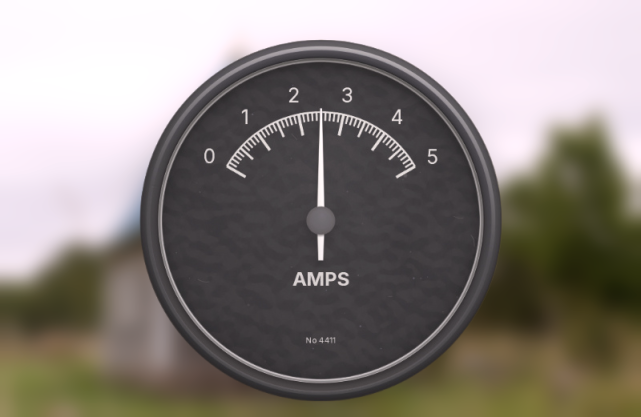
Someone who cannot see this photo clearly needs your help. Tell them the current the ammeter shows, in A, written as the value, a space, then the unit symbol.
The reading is 2.5 A
